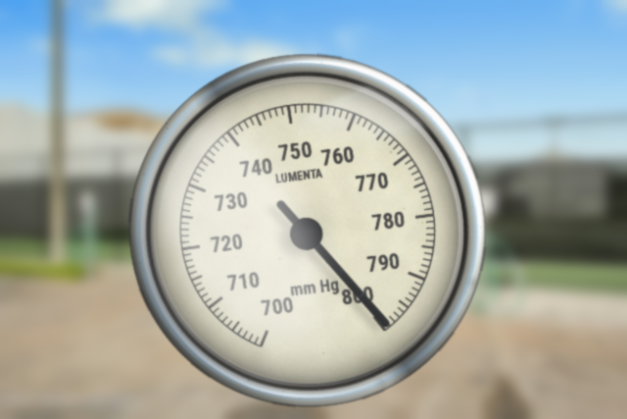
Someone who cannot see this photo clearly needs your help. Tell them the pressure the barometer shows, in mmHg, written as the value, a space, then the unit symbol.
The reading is 799 mmHg
